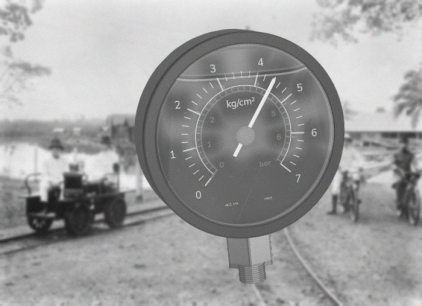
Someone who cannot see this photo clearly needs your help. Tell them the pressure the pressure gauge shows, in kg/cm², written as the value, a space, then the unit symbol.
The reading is 4.4 kg/cm²
